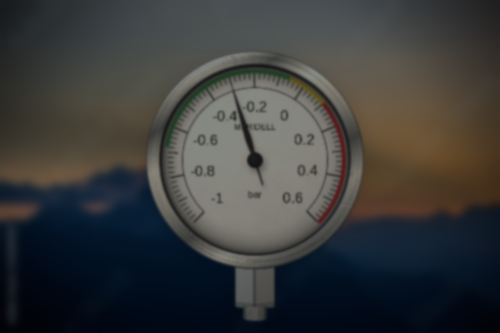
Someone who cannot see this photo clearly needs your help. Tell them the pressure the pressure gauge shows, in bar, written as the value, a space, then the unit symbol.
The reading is -0.3 bar
